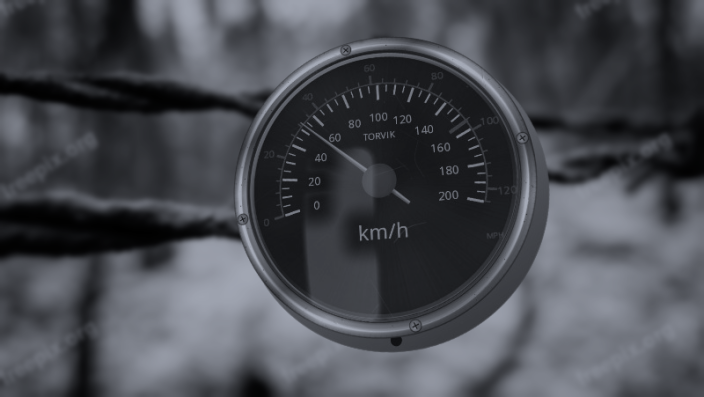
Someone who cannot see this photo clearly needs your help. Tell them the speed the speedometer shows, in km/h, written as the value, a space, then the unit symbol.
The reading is 52.5 km/h
